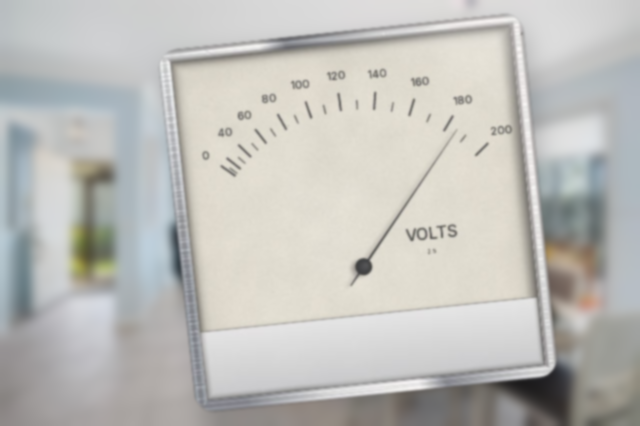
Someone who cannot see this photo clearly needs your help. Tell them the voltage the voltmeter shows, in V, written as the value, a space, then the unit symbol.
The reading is 185 V
